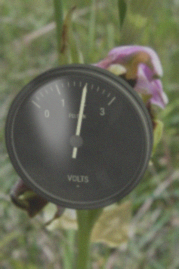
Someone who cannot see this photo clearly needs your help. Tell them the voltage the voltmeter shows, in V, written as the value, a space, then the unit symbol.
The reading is 2 V
